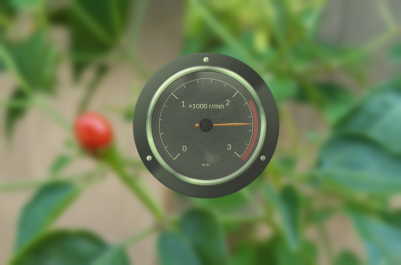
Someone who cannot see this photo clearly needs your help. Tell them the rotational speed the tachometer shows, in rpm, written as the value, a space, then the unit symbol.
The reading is 2500 rpm
